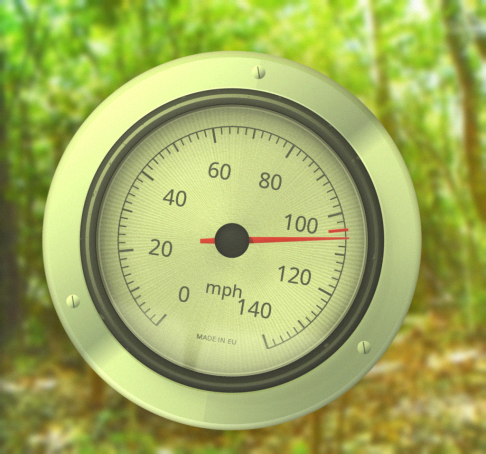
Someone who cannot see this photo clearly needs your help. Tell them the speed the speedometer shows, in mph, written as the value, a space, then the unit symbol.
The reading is 106 mph
